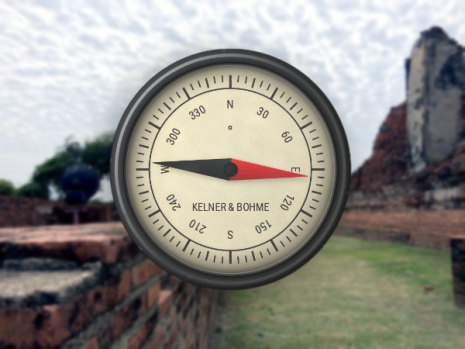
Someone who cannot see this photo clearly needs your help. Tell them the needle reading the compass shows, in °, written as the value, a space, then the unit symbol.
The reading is 95 °
